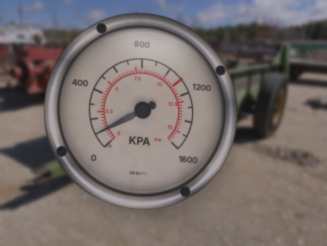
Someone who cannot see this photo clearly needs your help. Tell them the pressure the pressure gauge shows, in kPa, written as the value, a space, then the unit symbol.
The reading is 100 kPa
